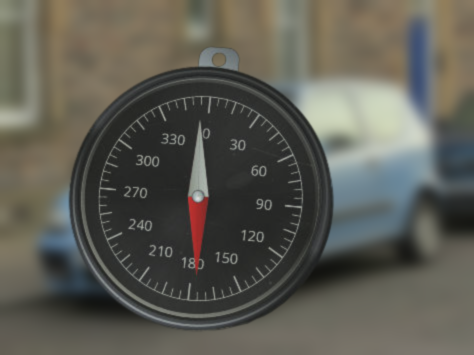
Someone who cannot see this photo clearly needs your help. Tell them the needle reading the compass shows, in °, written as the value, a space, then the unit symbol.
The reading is 175 °
